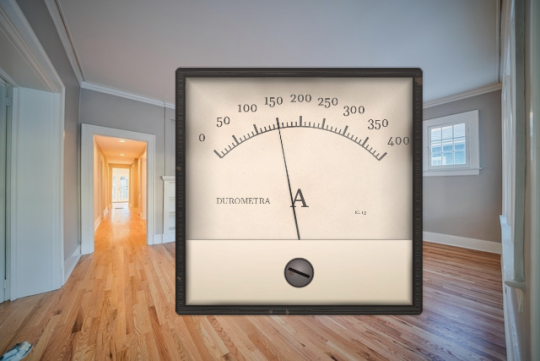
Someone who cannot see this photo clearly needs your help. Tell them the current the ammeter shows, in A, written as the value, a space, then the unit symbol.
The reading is 150 A
